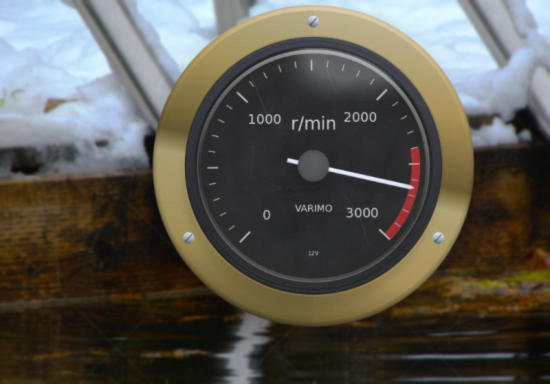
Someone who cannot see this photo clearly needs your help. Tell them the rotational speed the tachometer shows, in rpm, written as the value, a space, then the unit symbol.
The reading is 2650 rpm
